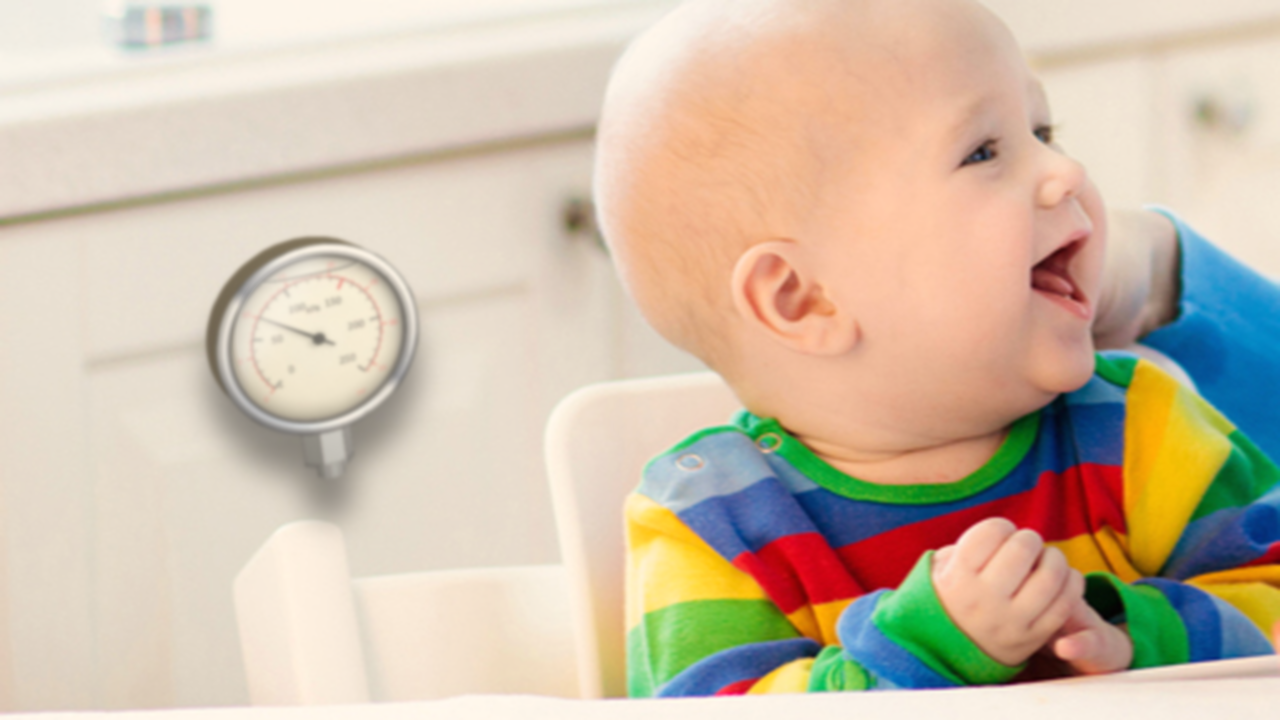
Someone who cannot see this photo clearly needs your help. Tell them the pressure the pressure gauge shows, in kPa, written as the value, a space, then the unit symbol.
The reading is 70 kPa
